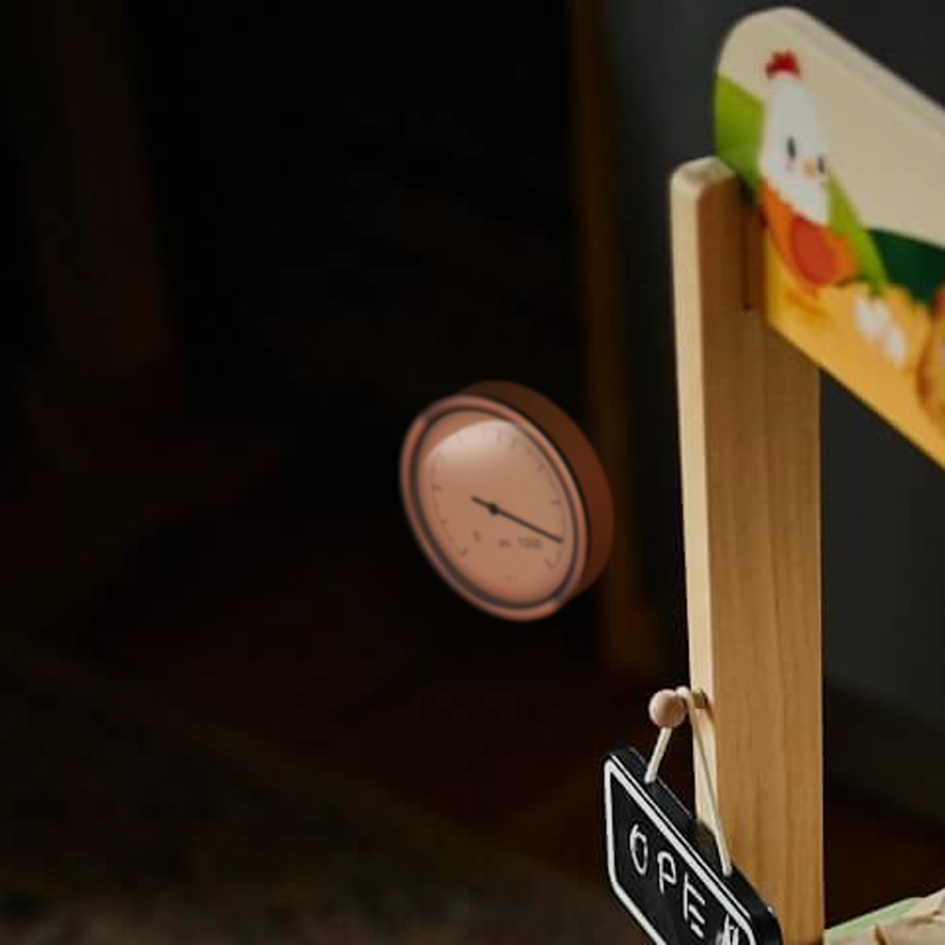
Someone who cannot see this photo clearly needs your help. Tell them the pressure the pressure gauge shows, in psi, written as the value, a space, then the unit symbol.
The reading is 900 psi
